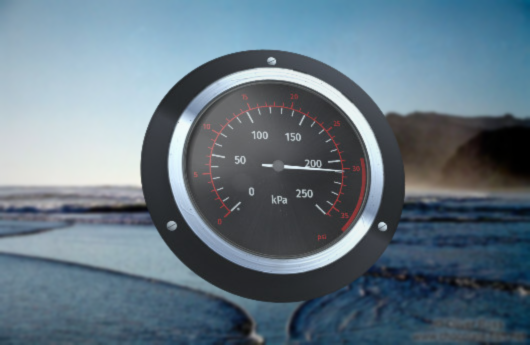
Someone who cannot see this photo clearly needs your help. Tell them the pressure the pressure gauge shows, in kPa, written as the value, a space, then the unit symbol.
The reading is 210 kPa
